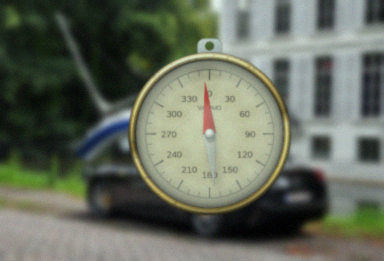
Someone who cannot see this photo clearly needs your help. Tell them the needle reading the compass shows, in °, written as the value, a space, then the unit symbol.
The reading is 355 °
